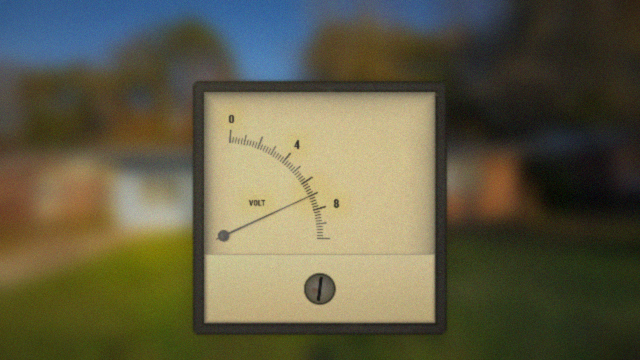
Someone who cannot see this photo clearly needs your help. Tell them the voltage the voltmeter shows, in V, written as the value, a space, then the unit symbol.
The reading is 7 V
